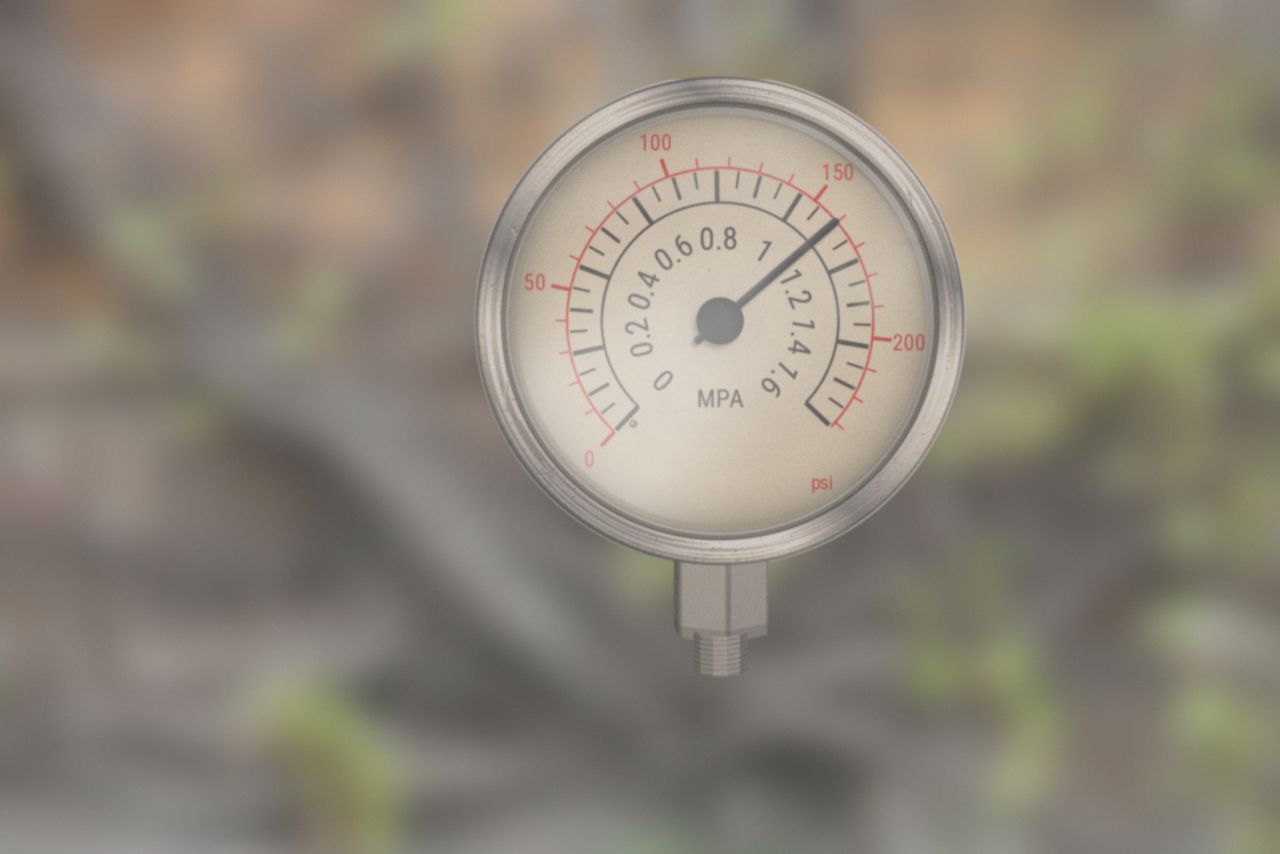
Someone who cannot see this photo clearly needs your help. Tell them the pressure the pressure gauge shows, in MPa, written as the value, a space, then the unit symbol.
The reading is 1.1 MPa
